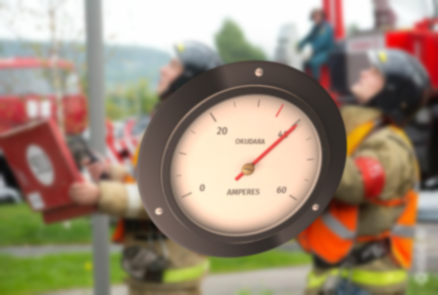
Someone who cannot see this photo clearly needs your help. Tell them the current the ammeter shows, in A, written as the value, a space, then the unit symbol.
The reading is 40 A
